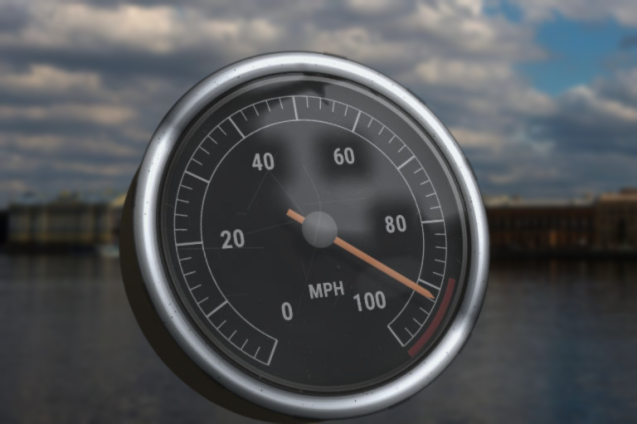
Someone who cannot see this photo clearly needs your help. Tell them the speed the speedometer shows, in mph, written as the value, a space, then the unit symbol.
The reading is 92 mph
